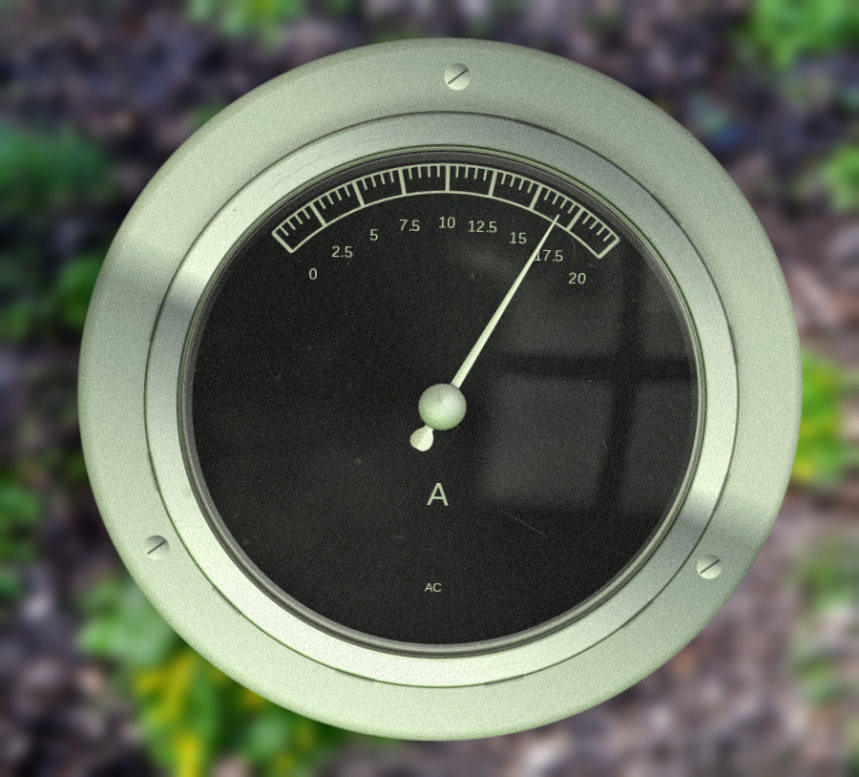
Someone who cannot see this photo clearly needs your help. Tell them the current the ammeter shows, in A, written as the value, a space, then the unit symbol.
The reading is 16.5 A
